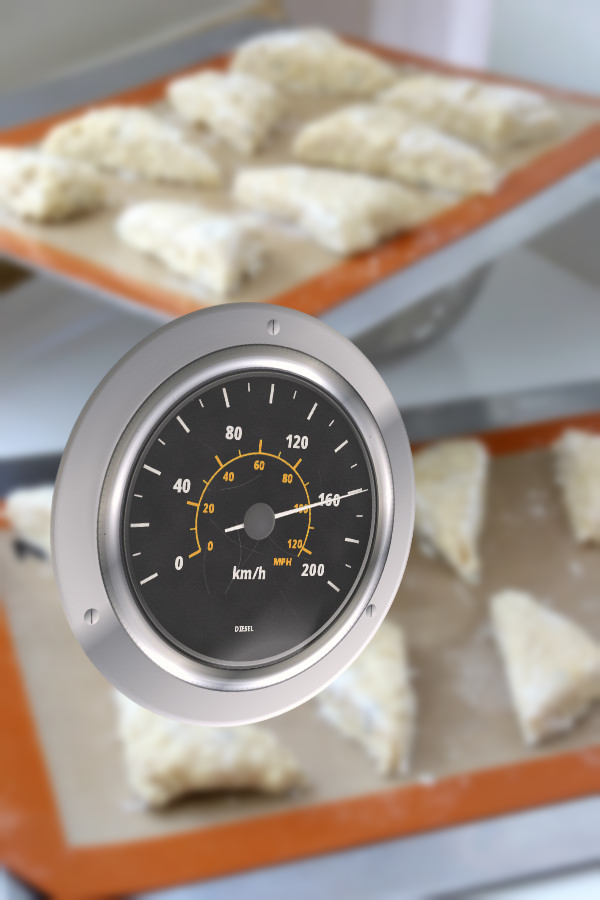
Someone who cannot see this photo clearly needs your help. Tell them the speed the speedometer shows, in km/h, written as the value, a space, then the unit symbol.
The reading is 160 km/h
